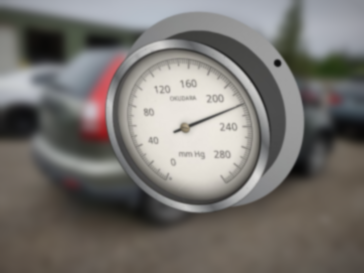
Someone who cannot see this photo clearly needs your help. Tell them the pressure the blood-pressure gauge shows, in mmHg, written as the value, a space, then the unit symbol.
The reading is 220 mmHg
